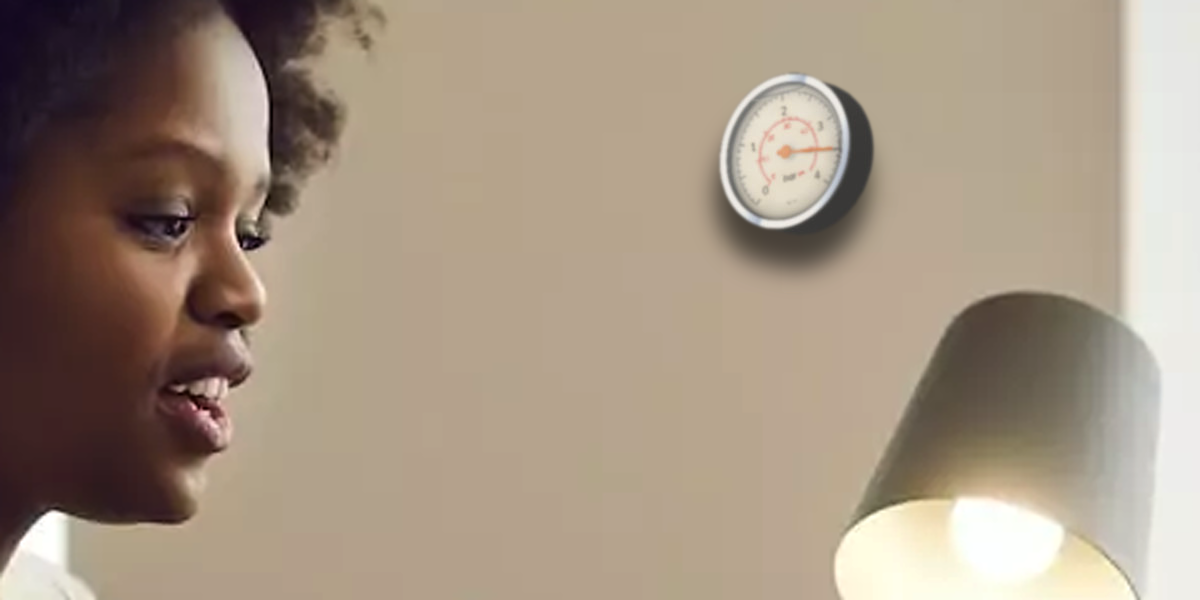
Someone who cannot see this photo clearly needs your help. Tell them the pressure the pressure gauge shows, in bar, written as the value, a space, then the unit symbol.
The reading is 3.5 bar
